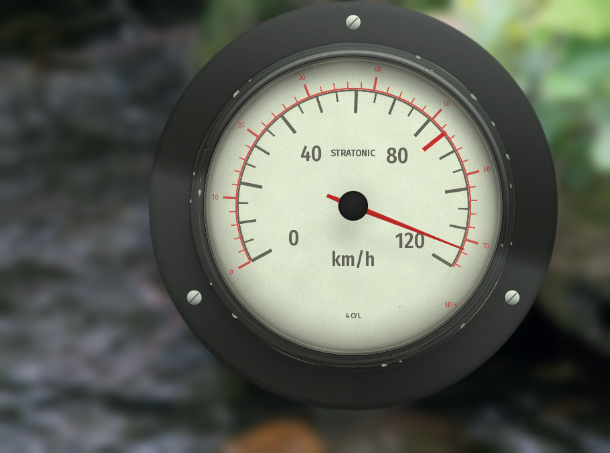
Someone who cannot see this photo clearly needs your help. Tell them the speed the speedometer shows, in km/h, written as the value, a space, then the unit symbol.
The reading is 115 km/h
